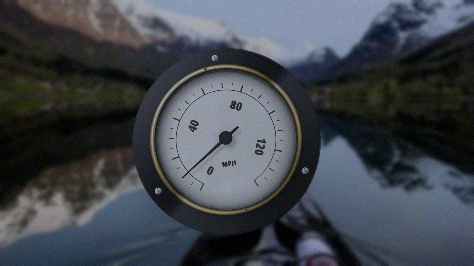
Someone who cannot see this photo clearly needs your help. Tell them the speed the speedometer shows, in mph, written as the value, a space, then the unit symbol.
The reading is 10 mph
